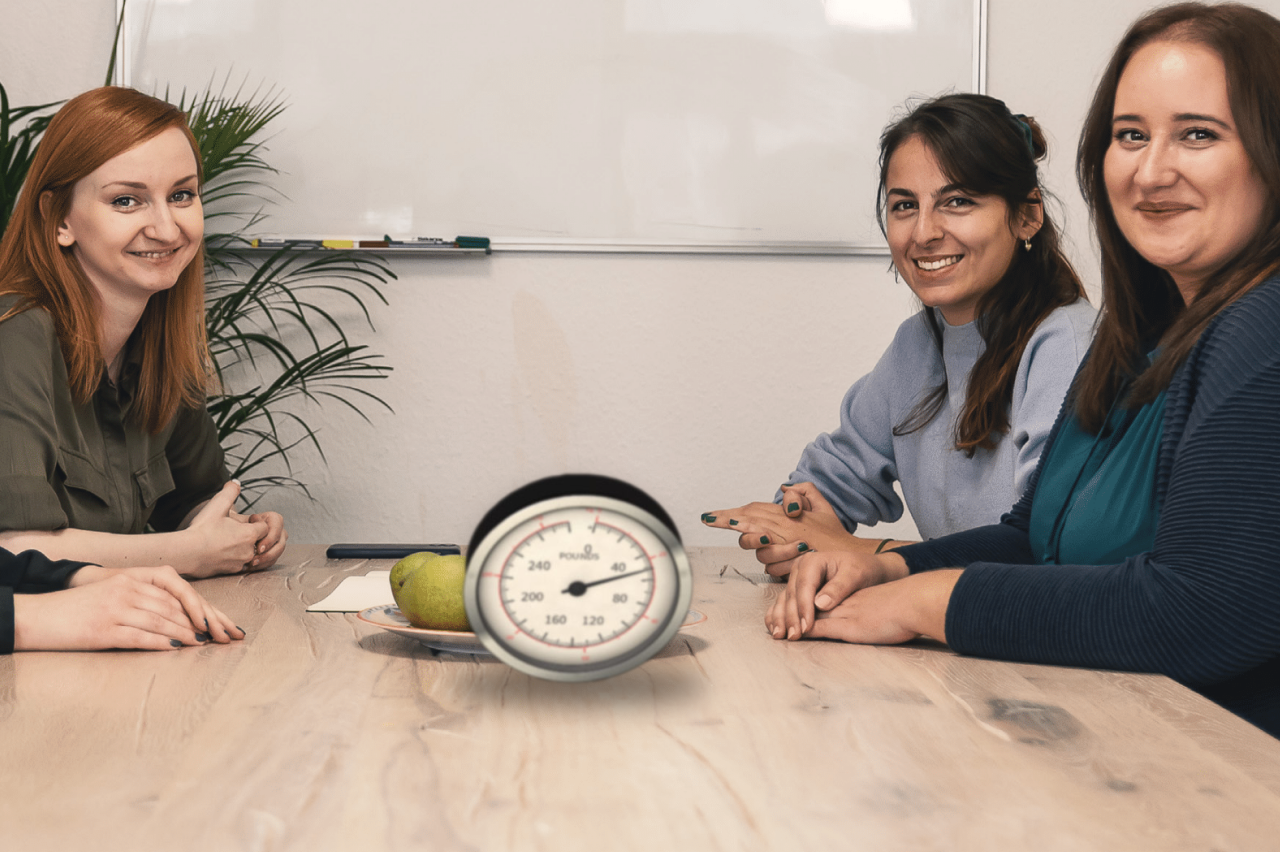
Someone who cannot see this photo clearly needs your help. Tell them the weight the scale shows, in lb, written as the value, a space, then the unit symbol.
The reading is 50 lb
